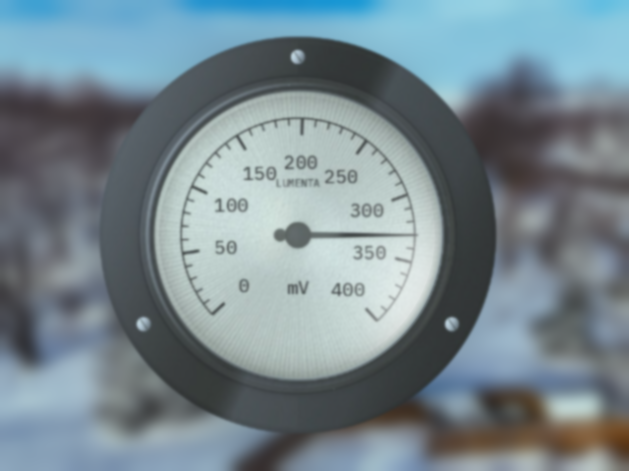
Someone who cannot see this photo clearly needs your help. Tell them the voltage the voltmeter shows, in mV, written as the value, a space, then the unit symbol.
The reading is 330 mV
